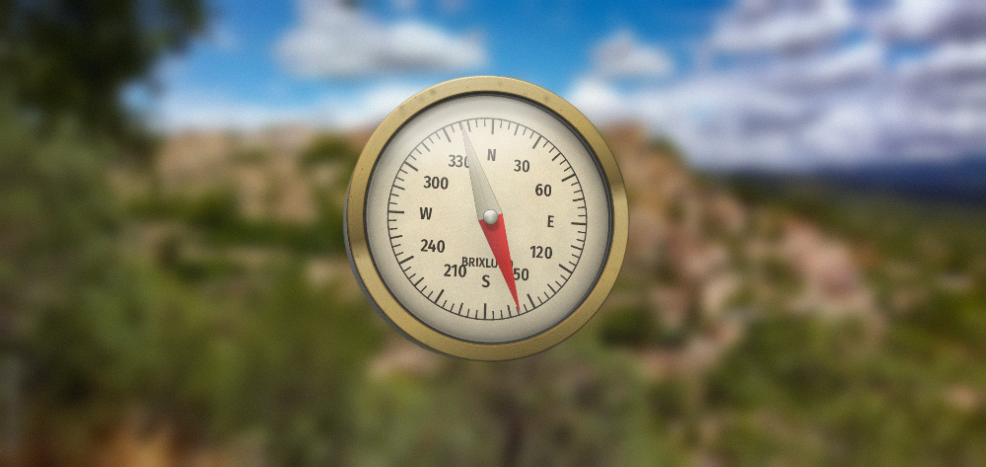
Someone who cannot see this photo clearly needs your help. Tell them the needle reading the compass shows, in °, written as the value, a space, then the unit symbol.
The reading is 160 °
